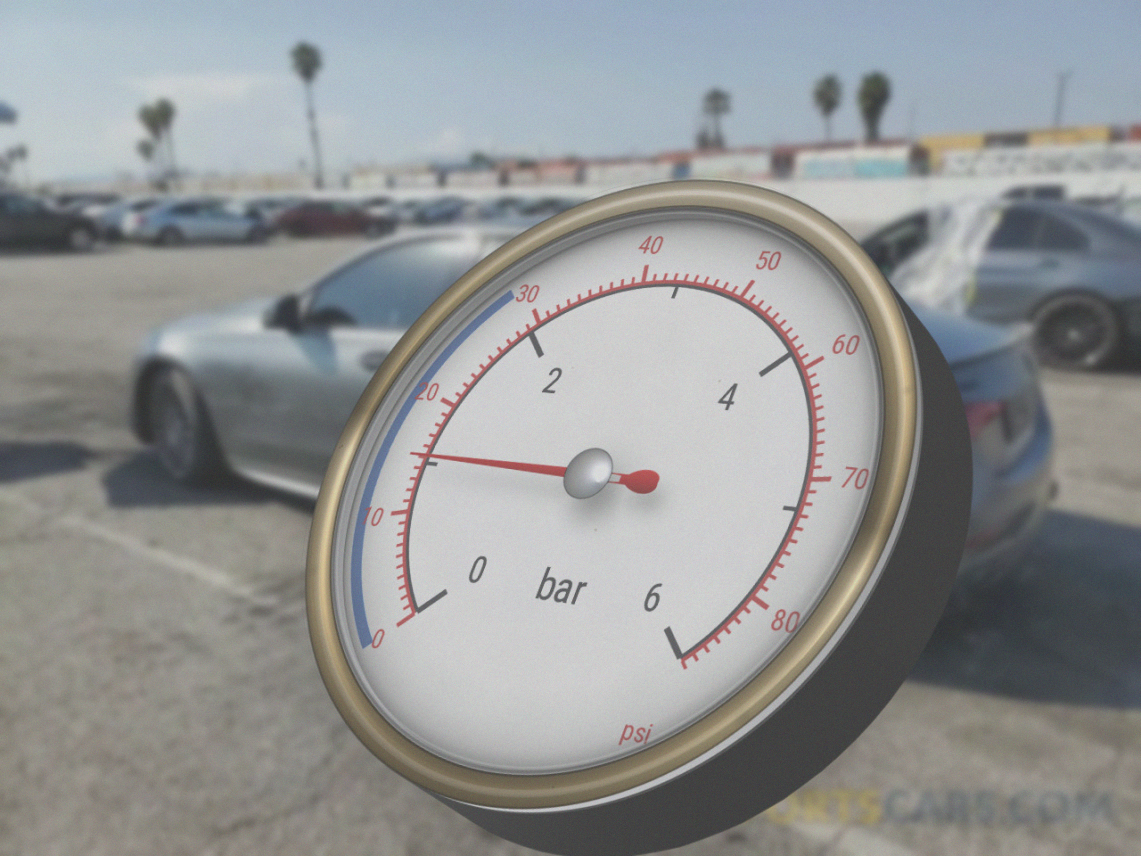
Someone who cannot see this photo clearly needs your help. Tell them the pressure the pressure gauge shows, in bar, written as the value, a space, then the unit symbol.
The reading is 1 bar
